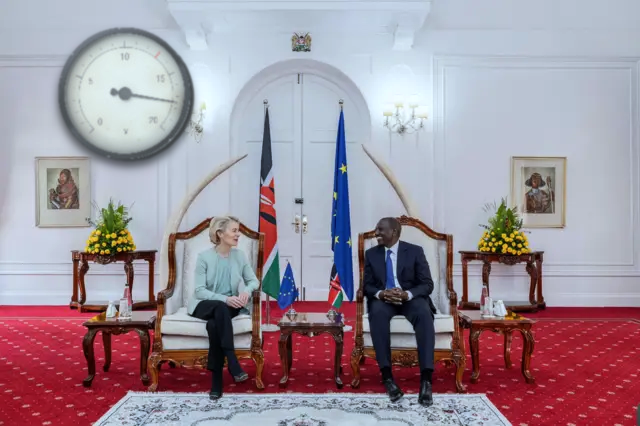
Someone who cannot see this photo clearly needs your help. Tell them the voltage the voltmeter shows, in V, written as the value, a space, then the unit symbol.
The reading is 17.5 V
